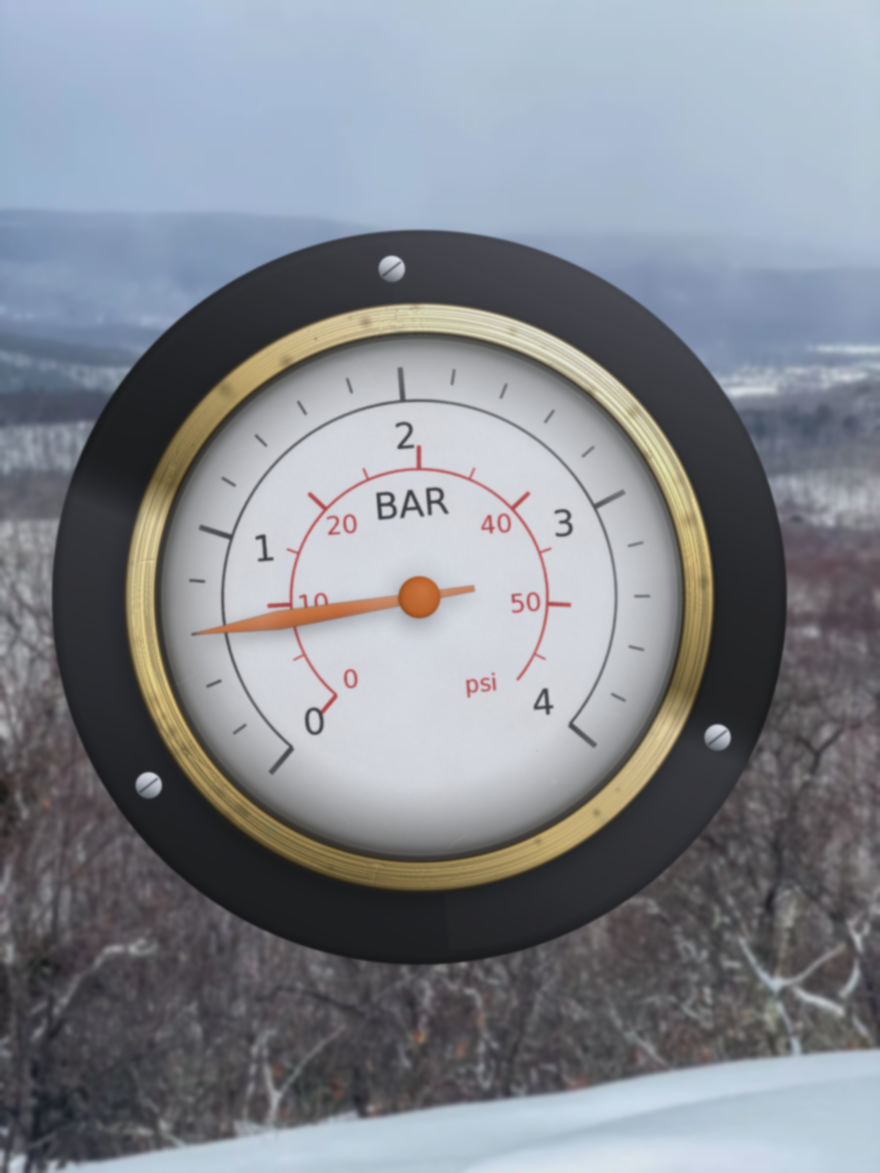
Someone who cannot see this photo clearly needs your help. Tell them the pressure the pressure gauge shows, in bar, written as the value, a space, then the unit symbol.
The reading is 0.6 bar
